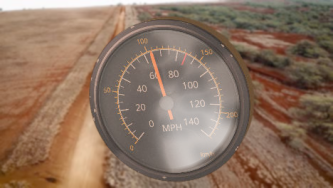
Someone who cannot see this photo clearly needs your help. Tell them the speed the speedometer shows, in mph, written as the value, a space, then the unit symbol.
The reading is 65 mph
